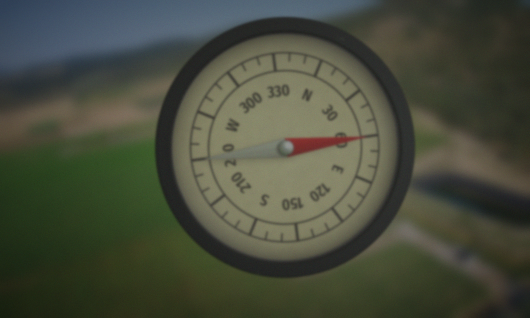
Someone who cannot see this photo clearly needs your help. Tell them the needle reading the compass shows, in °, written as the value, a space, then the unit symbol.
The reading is 60 °
